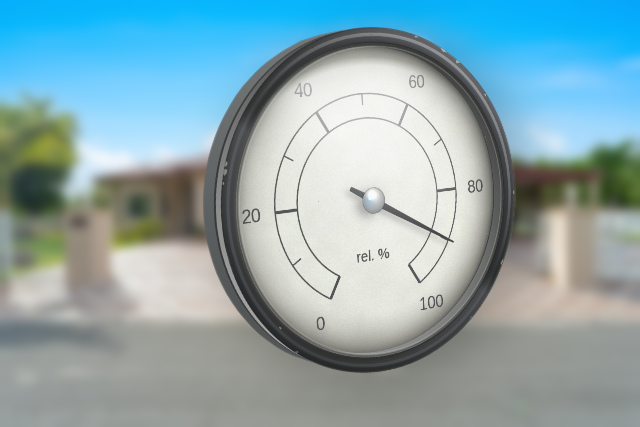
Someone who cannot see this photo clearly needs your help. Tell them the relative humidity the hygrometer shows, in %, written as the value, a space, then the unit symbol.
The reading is 90 %
